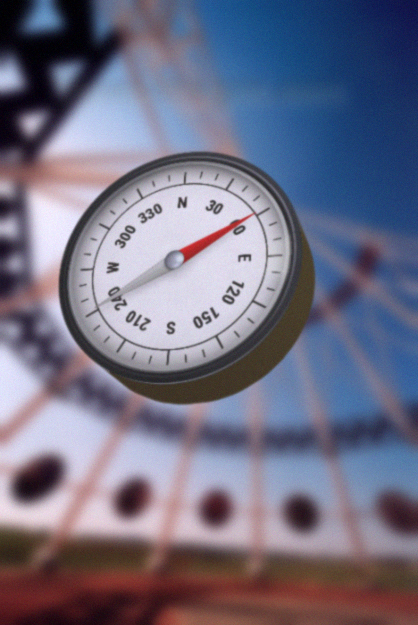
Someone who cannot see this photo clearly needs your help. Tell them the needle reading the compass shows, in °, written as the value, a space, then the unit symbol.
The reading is 60 °
